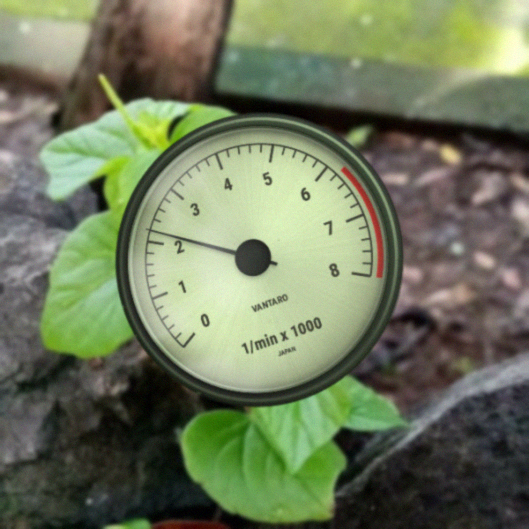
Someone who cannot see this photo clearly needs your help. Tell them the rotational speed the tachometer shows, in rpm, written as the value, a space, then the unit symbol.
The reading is 2200 rpm
